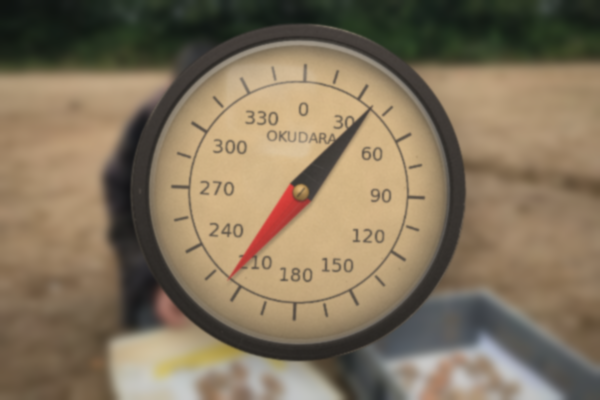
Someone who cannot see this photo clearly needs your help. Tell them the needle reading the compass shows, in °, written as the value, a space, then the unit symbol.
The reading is 217.5 °
